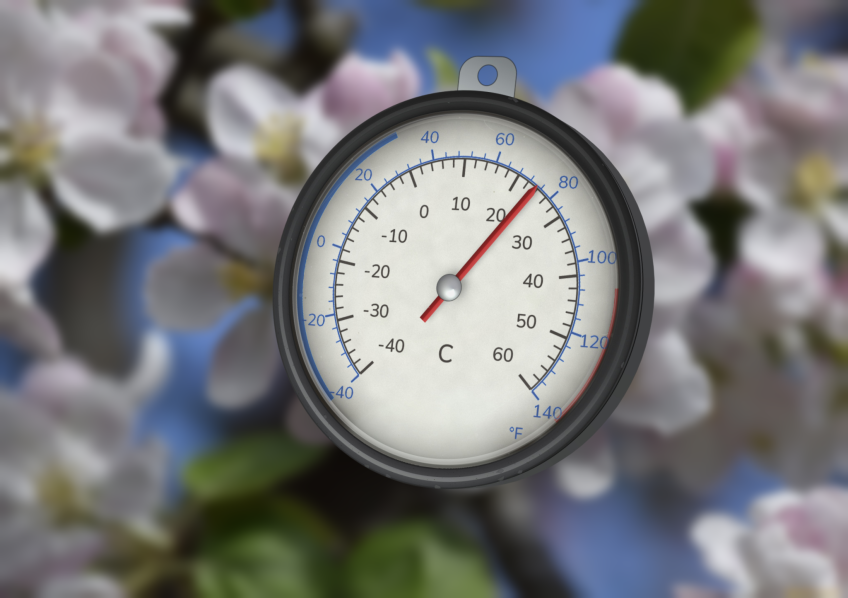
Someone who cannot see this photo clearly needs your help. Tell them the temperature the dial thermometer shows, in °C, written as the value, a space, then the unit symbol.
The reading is 24 °C
